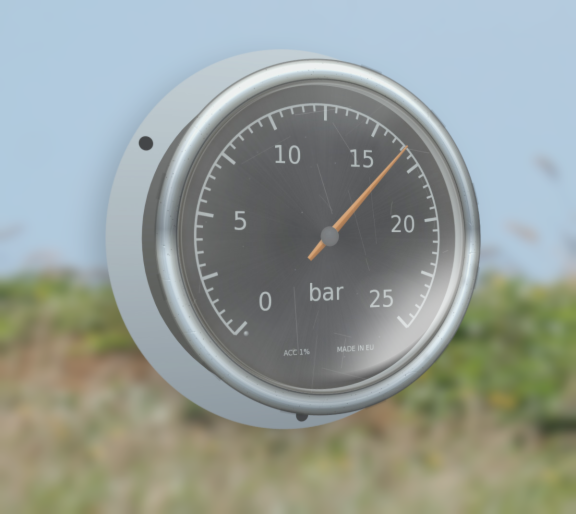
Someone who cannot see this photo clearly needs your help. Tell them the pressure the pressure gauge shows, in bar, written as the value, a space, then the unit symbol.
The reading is 16.5 bar
